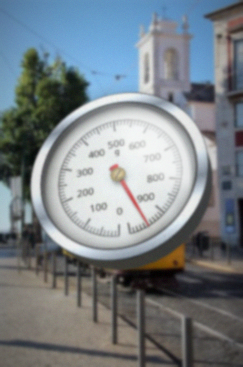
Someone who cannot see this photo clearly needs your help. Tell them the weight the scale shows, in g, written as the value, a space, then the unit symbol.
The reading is 950 g
